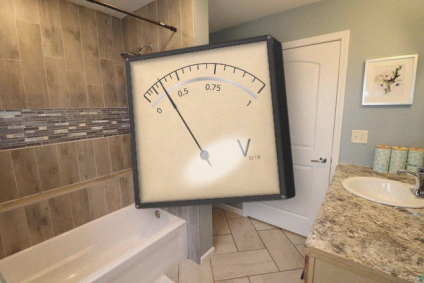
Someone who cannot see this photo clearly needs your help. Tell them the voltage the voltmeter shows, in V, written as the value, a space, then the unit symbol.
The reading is 0.35 V
